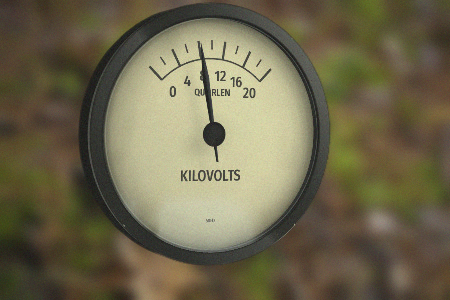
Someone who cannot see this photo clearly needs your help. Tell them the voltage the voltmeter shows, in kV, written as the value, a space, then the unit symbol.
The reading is 8 kV
